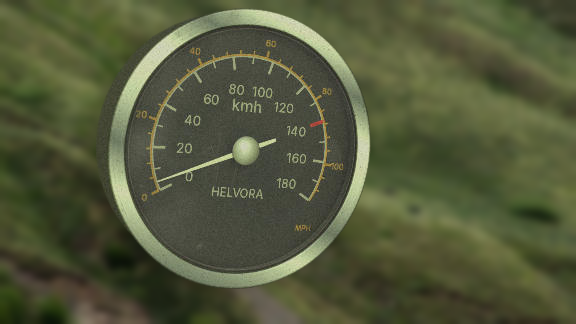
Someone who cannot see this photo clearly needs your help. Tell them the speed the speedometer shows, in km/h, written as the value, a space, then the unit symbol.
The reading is 5 km/h
